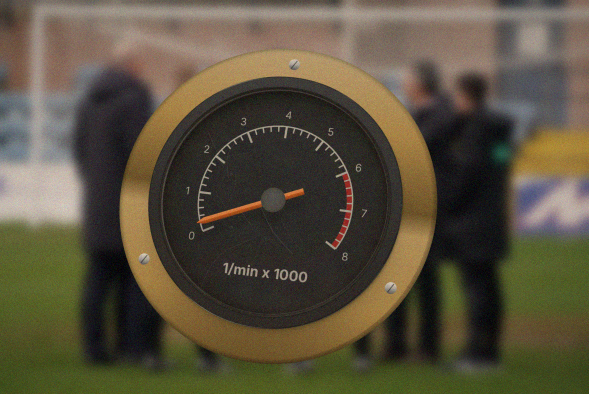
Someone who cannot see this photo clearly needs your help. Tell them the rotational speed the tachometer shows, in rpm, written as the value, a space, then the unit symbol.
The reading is 200 rpm
